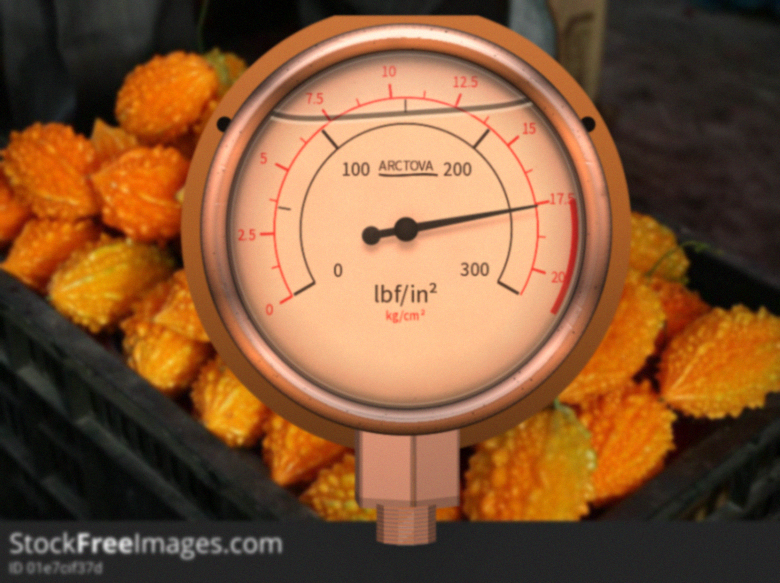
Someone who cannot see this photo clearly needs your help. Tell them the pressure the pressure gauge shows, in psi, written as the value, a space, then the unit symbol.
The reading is 250 psi
